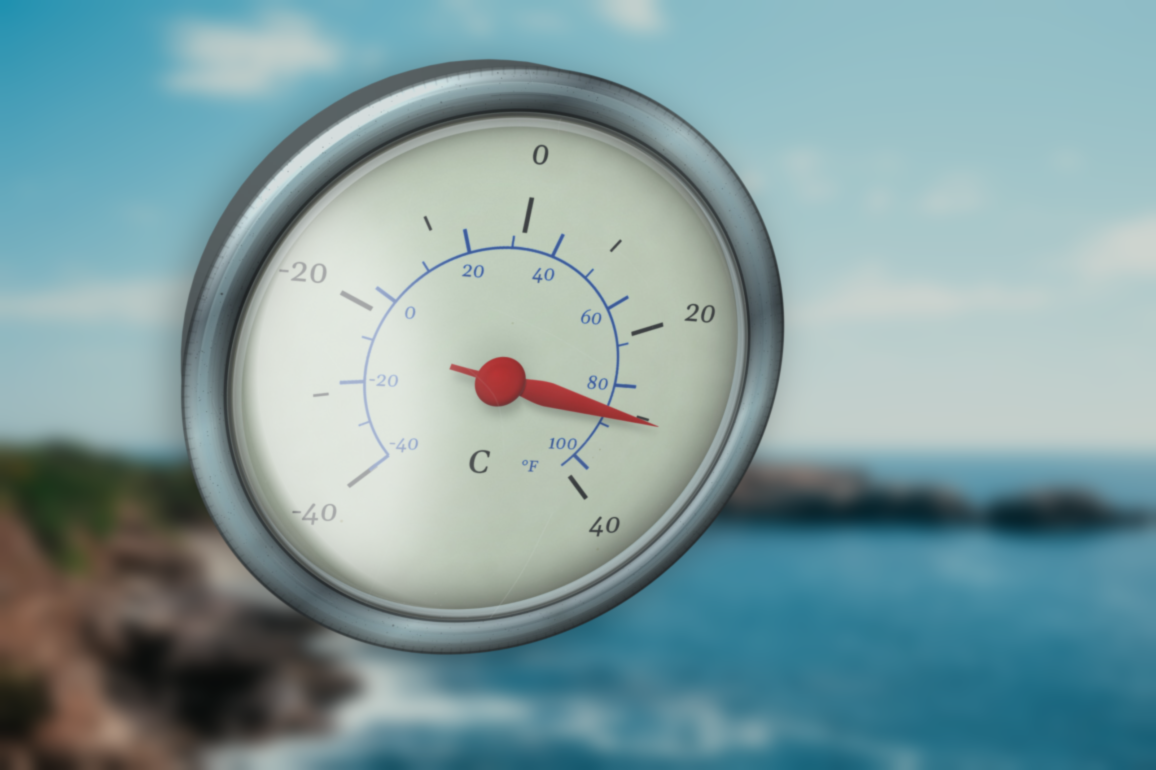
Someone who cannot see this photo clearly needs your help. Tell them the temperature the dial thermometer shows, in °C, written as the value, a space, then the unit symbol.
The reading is 30 °C
